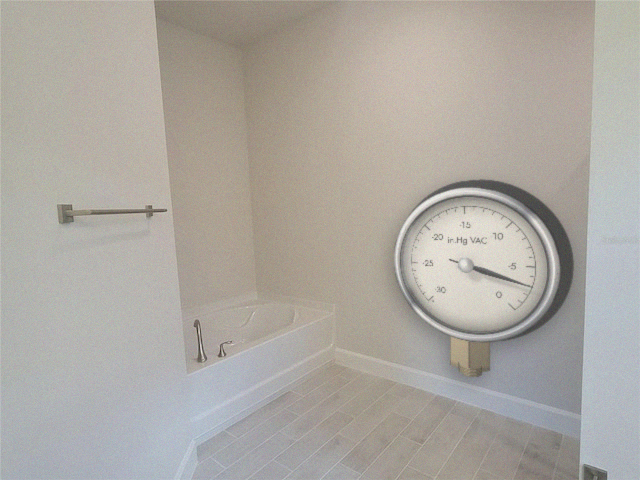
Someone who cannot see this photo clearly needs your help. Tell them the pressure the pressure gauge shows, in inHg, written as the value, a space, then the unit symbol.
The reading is -3 inHg
